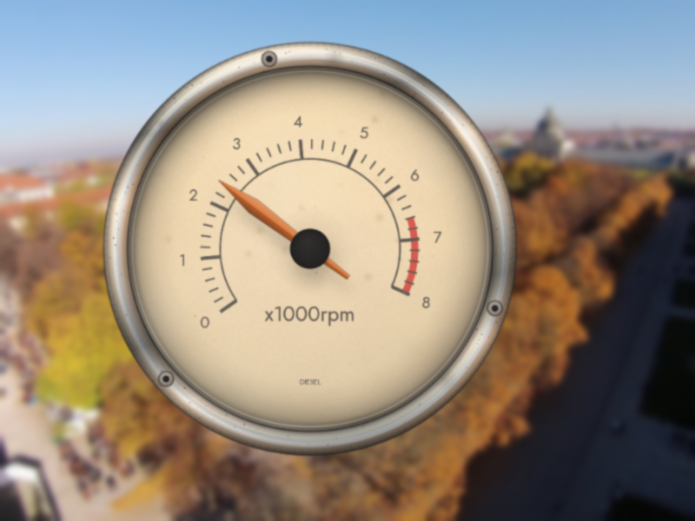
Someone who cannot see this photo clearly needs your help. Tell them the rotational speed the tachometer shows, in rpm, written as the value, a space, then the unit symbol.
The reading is 2400 rpm
